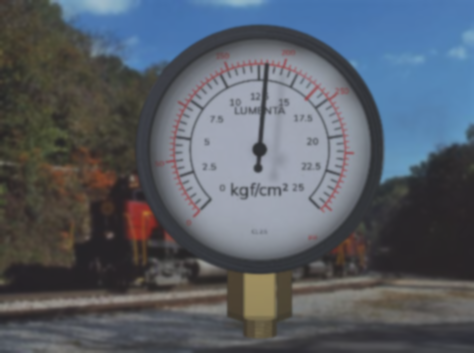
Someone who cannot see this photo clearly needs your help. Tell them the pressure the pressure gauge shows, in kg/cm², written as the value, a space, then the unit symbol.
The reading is 13 kg/cm²
